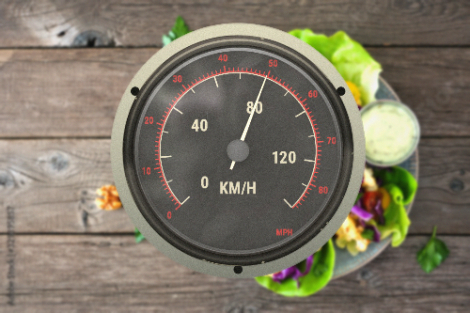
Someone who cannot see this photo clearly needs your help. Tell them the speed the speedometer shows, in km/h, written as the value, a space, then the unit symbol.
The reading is 80 km/h
